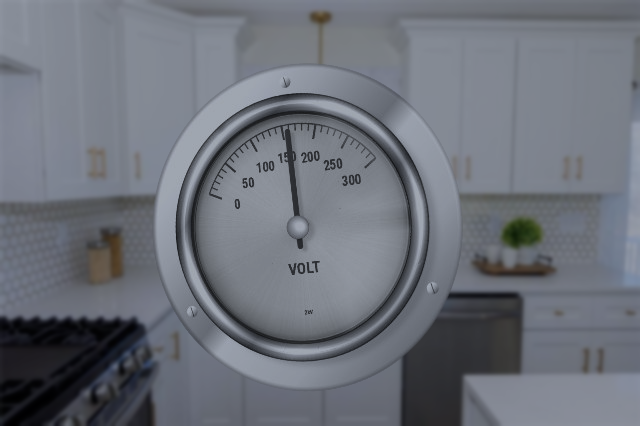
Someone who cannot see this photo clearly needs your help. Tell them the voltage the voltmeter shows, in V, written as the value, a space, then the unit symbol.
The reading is 160 V
